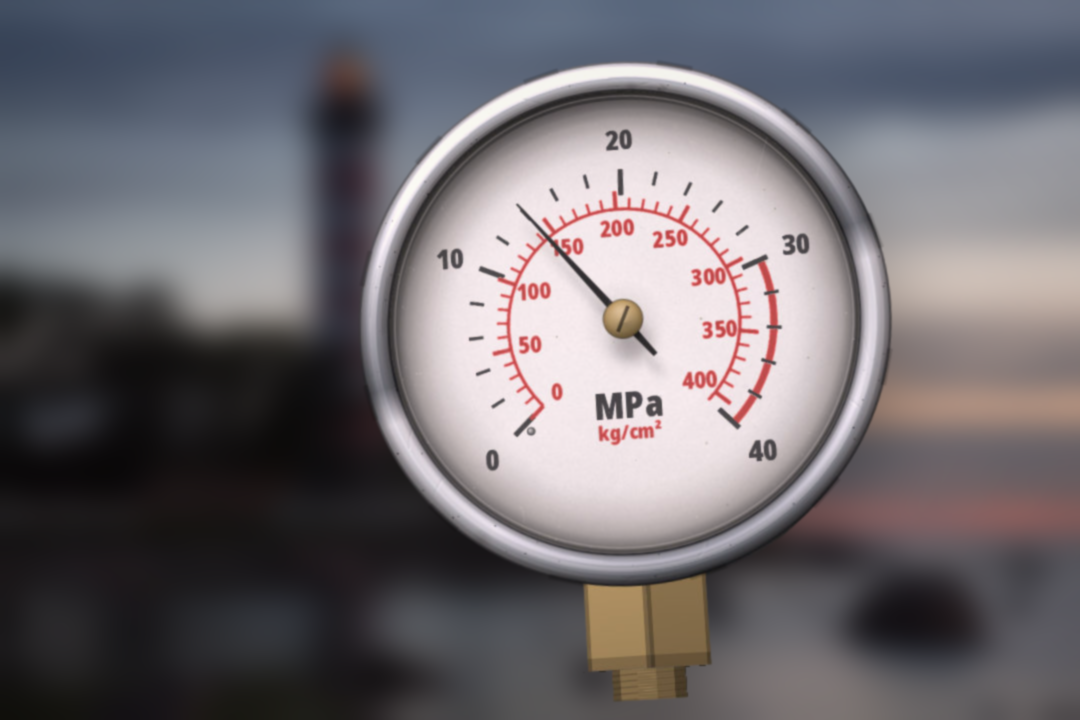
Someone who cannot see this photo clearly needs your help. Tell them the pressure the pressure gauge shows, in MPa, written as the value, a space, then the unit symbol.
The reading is 14 MPa
